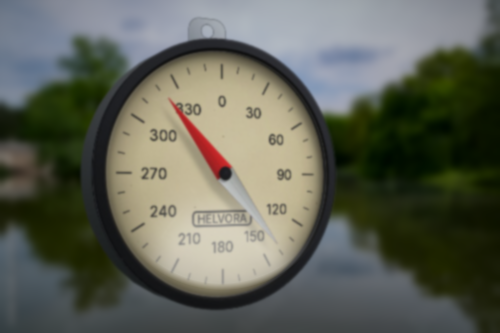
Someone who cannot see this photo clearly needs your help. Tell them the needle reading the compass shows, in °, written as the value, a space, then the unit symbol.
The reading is 320 °
